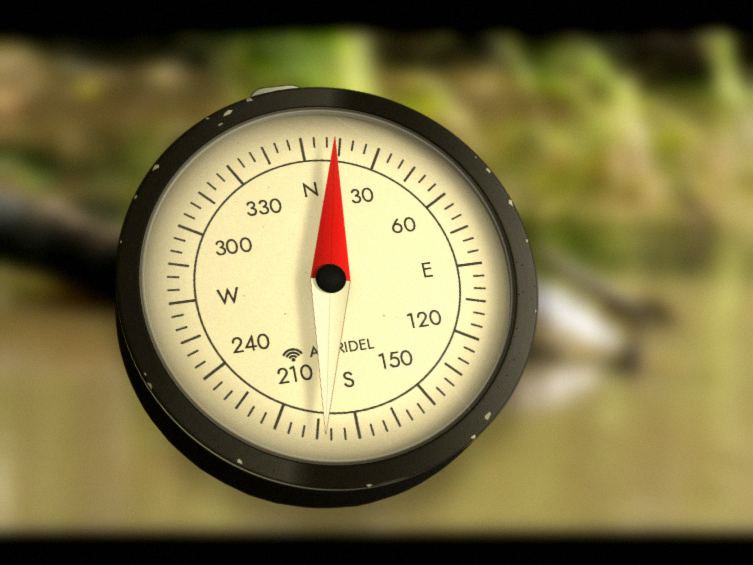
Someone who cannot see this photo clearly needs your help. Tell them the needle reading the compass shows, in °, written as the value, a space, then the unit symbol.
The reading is 12.5 °
